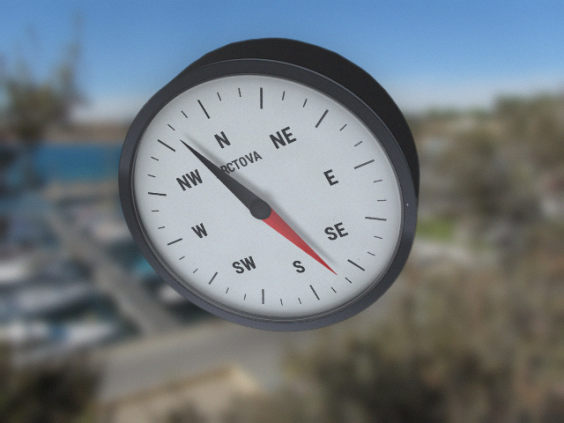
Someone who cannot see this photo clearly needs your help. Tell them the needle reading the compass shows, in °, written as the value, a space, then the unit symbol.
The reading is 160 °
